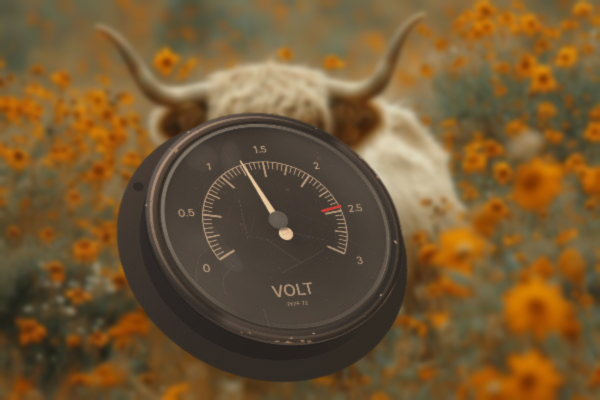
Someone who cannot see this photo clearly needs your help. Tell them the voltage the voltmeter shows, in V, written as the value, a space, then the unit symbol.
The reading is 1.25 V
